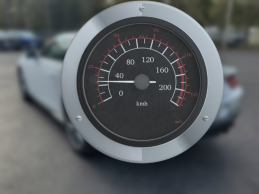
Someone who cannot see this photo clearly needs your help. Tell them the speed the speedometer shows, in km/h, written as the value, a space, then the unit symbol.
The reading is 25 km/h
